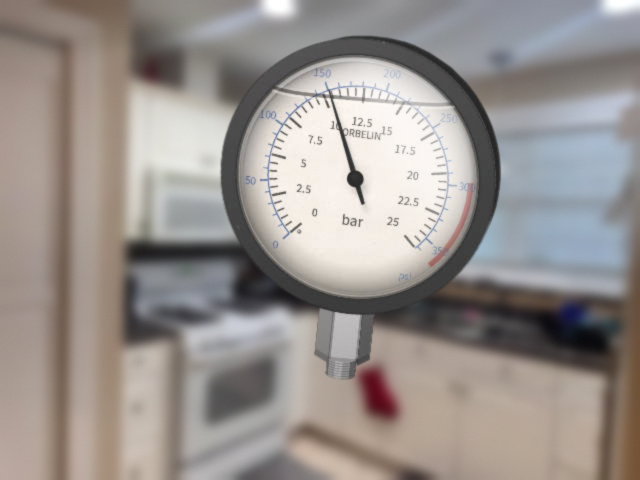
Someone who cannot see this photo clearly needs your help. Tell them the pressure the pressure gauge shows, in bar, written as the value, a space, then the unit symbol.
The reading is 10.5 bar
